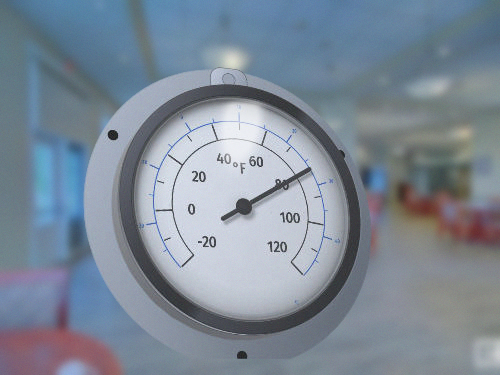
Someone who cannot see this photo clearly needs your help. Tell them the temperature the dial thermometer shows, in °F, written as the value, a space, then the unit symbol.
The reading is 80 °F
